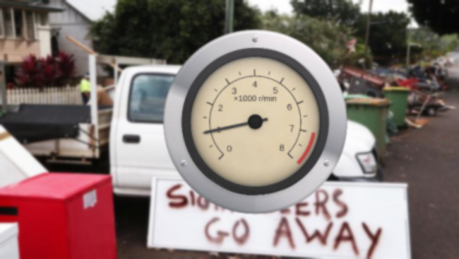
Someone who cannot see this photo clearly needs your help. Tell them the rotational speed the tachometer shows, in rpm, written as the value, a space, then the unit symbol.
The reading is 1000 rpm
